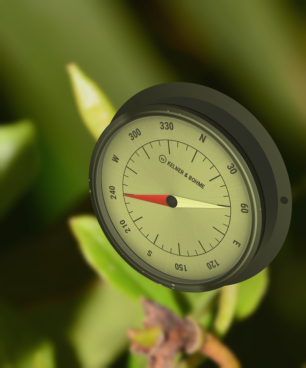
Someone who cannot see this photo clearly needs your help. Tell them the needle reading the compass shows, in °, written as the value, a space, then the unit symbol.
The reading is 240 °
